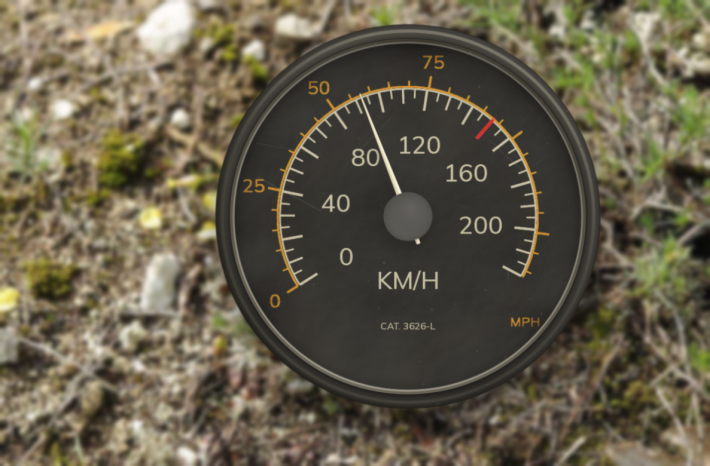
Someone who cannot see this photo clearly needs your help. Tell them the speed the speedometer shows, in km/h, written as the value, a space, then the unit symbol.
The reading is 92.5 km/h
